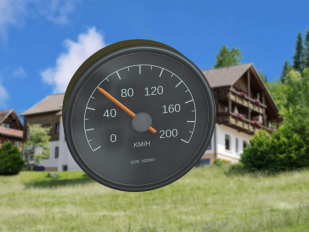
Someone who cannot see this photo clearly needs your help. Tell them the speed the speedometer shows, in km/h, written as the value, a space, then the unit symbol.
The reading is 60 km/h
